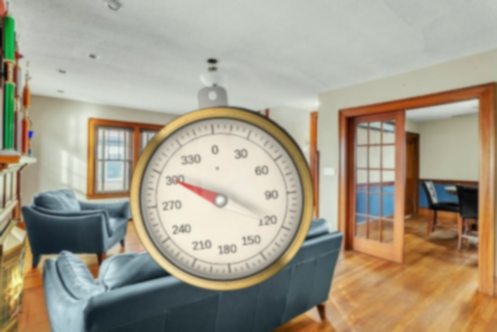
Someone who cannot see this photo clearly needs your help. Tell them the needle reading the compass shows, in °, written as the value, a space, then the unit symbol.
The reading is 300 °
